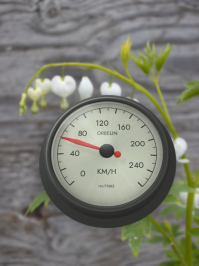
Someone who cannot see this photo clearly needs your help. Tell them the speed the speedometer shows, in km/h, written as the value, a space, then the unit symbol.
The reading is 60 km/h
